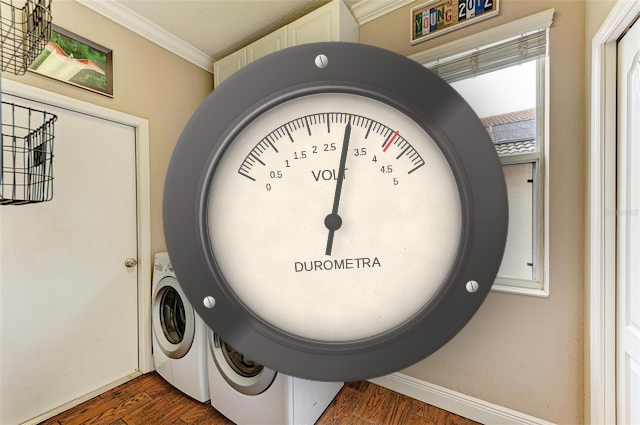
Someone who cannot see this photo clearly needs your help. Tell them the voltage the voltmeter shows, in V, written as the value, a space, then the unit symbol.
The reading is 3 V
